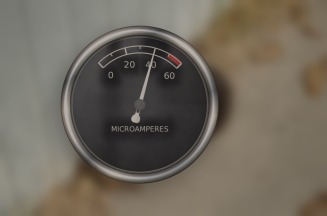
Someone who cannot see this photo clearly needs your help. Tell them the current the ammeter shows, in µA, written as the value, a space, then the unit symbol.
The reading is 40 µA
